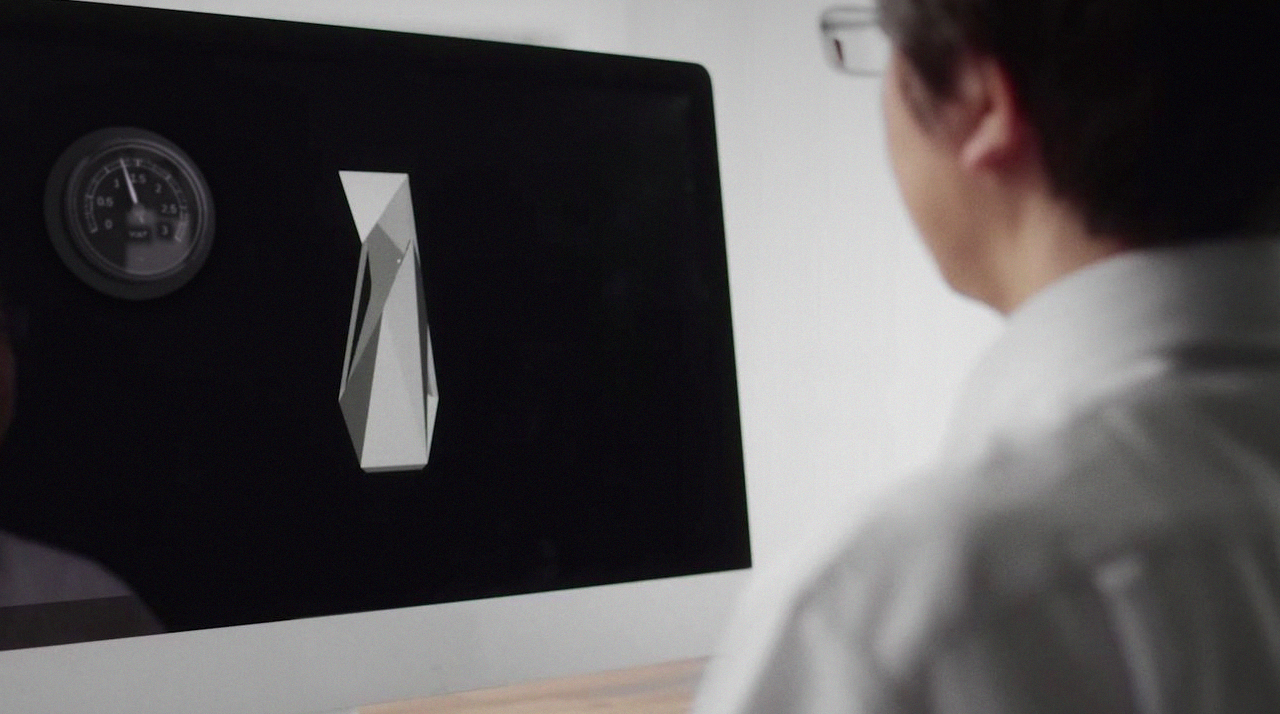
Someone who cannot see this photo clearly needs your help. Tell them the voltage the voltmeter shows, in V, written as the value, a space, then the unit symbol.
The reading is 1.25 V
